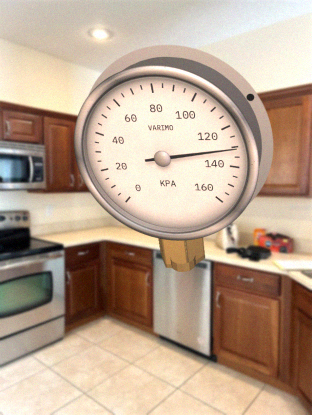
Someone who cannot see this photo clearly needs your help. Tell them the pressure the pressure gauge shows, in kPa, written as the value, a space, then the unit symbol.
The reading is 130 kPa
